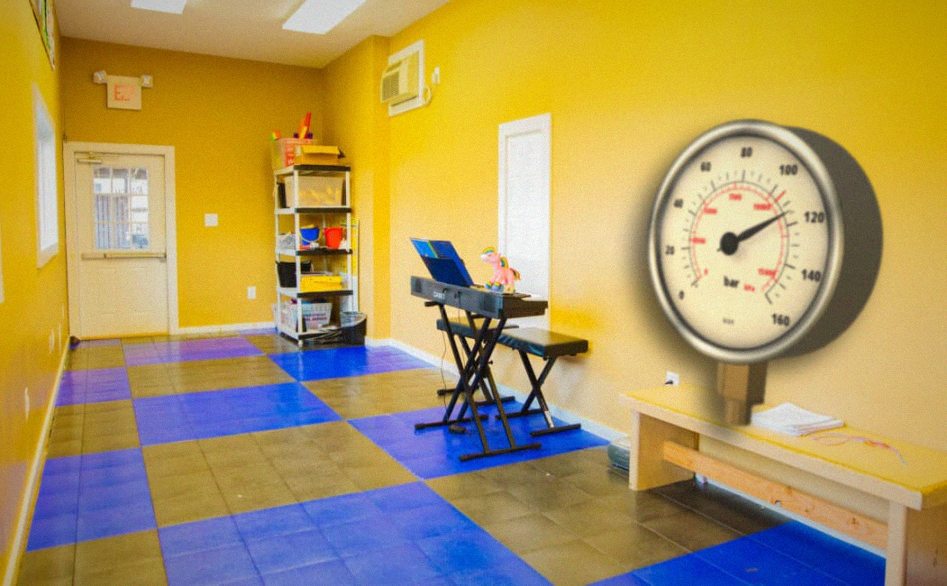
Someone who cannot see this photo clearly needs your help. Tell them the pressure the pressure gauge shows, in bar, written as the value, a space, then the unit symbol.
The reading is 115 bar
